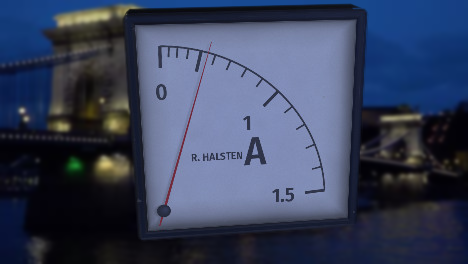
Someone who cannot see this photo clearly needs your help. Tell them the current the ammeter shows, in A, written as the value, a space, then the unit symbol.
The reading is 0.55 A
